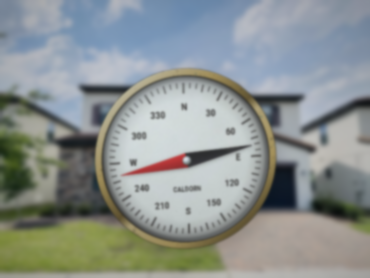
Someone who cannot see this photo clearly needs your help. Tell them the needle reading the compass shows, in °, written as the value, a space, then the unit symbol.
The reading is 260 °
